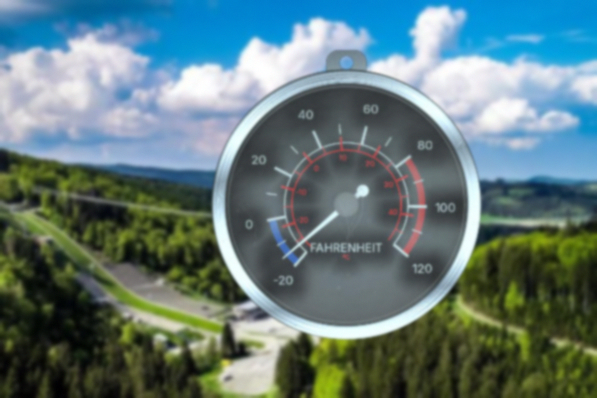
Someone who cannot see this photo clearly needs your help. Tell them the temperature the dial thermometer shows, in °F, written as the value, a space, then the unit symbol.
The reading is -15 °F
